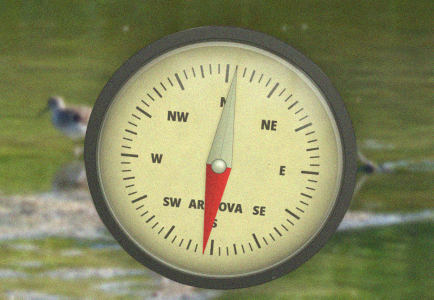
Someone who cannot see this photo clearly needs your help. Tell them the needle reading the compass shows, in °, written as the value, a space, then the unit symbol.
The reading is 185 °
